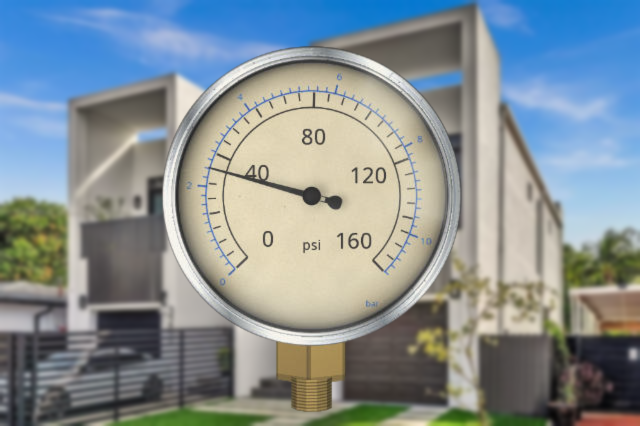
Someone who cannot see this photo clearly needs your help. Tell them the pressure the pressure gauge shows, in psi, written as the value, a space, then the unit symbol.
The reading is 35 psi
